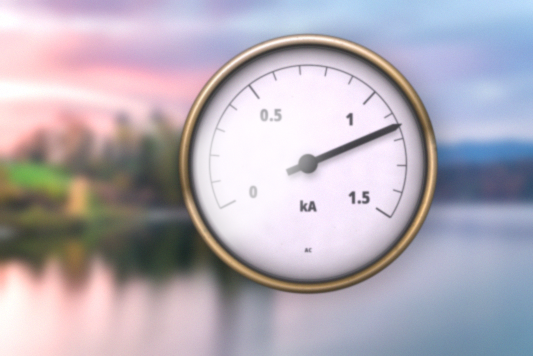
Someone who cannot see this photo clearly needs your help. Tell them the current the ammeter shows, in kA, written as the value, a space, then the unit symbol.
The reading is 1.15 kA
